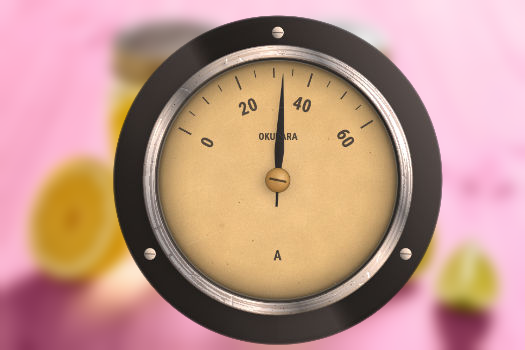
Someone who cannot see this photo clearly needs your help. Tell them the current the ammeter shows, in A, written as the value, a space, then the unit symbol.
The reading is 32.5 A
